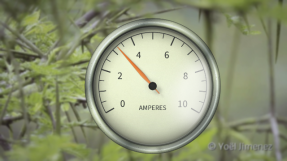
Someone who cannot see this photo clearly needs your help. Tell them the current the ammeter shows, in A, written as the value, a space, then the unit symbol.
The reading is 3.25 A
